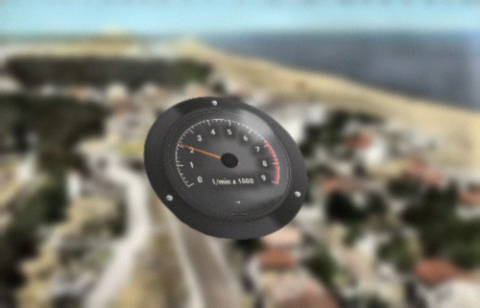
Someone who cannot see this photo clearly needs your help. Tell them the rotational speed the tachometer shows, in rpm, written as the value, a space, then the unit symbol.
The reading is 2000 rpm
